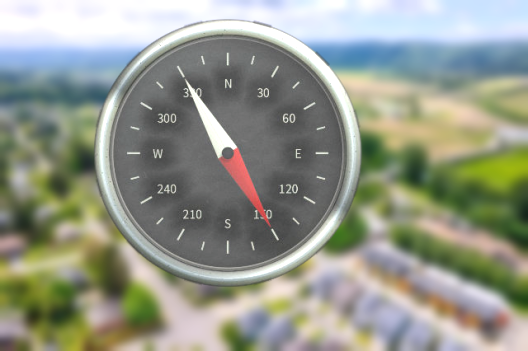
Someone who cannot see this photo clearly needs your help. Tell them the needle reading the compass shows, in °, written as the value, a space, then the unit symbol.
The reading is 150 °
